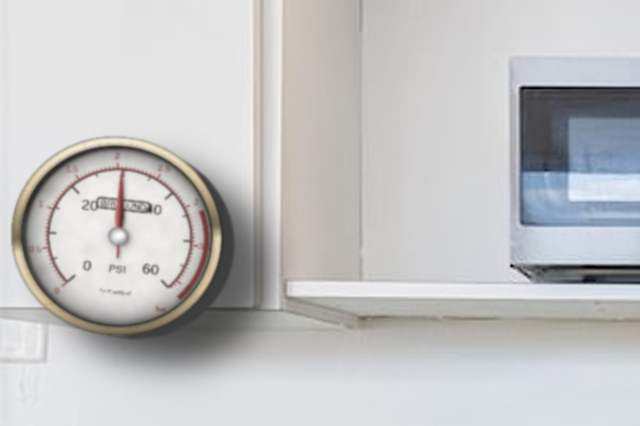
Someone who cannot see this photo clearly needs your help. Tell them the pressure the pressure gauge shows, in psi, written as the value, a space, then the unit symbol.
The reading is 30 psi
